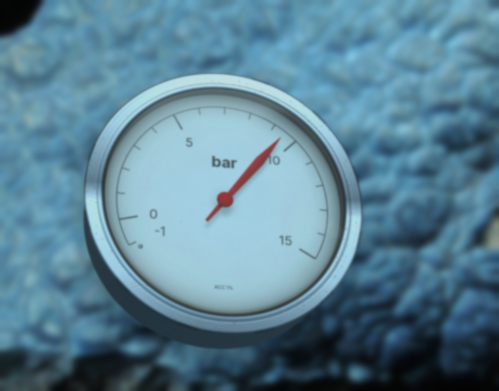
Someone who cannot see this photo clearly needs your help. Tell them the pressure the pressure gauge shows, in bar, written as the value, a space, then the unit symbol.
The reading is 9.5 bar
